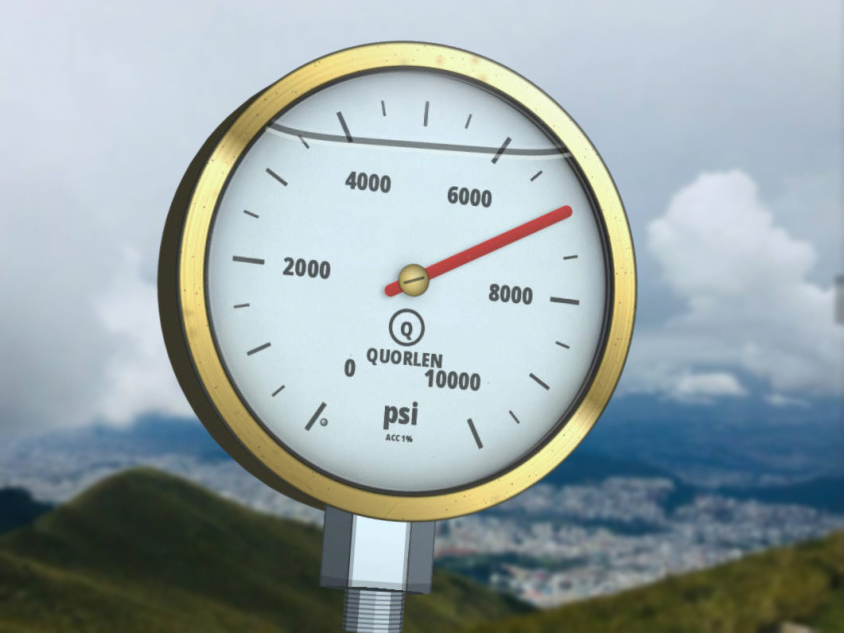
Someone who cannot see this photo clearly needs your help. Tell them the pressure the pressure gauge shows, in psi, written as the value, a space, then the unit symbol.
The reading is 7000 psi
